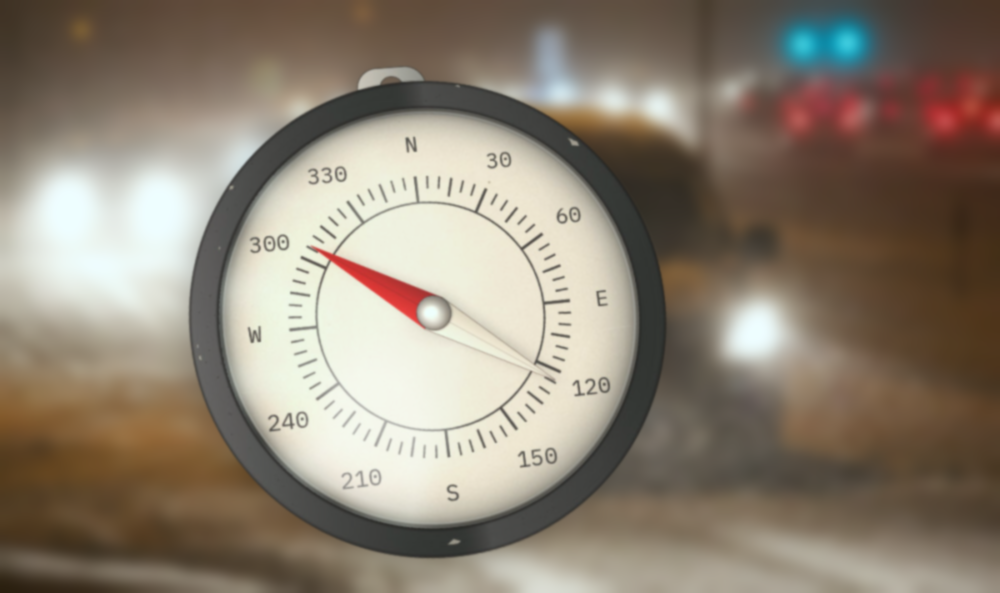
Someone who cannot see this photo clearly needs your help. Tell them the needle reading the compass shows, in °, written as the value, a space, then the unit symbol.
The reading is 305 °
